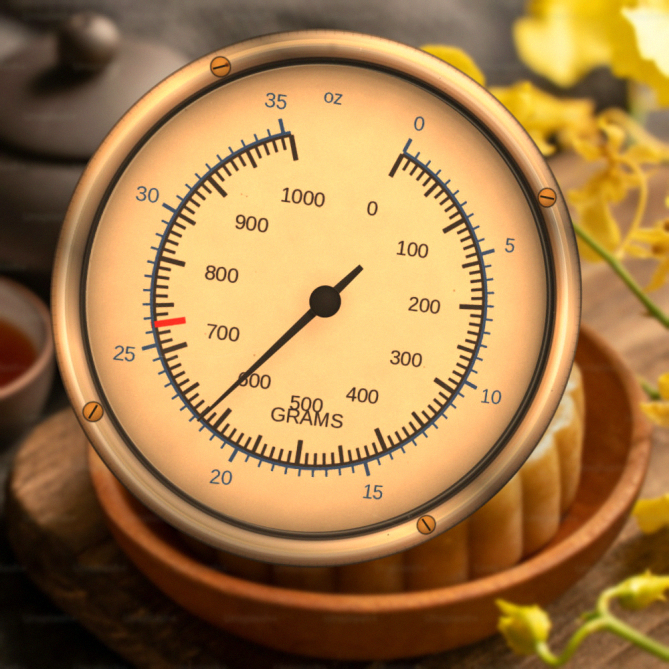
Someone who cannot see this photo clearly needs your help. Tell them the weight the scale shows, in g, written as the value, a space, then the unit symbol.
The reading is 620 g
